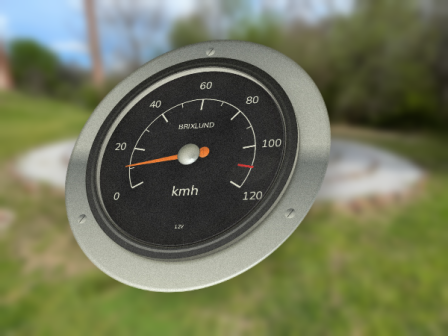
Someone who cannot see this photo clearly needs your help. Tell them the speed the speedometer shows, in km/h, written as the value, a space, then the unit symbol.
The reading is 10 km/h
